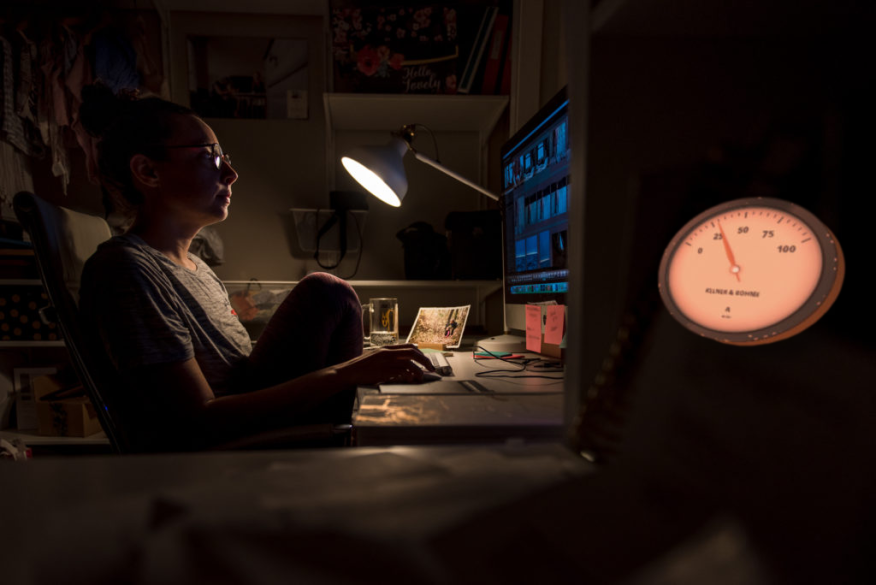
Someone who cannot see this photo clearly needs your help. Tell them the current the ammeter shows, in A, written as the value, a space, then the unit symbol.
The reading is 30 A
